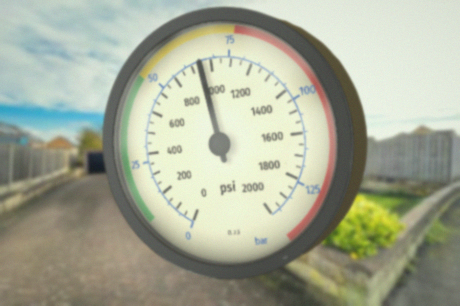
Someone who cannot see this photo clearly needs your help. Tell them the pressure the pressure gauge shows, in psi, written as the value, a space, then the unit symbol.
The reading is 950 psi
